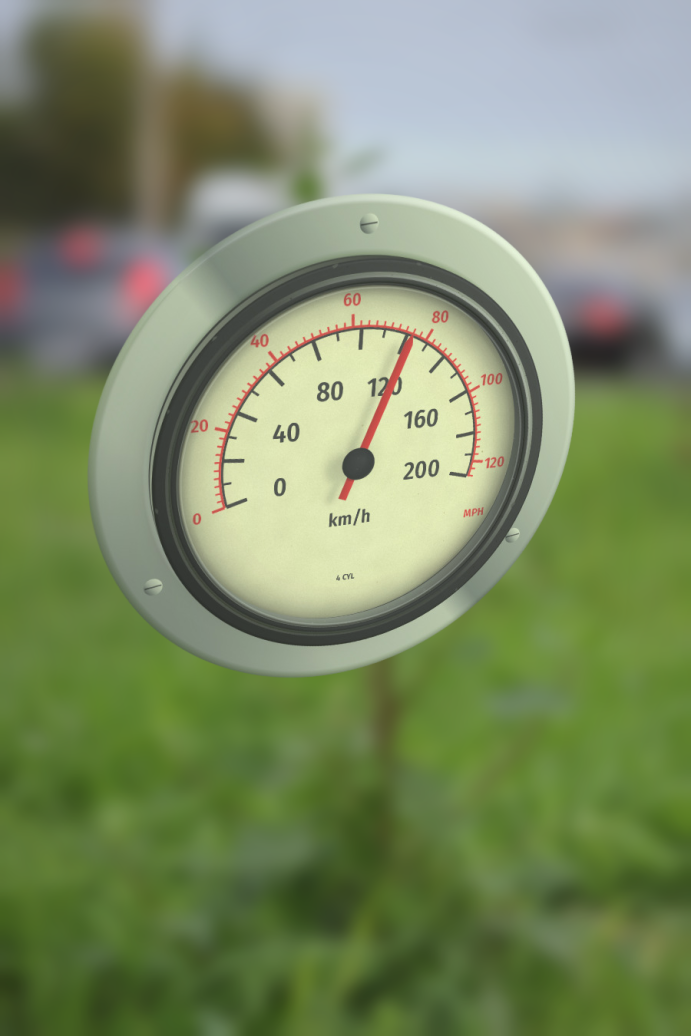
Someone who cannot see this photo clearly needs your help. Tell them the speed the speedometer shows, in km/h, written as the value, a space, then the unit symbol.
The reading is 120 km/h
